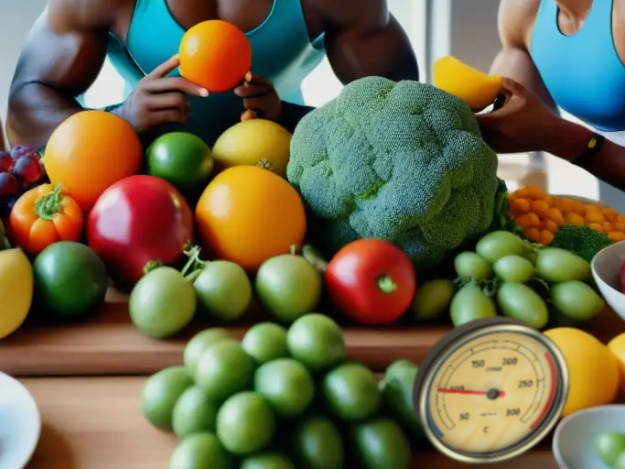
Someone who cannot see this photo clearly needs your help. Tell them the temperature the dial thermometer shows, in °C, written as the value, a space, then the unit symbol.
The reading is 100 °C
